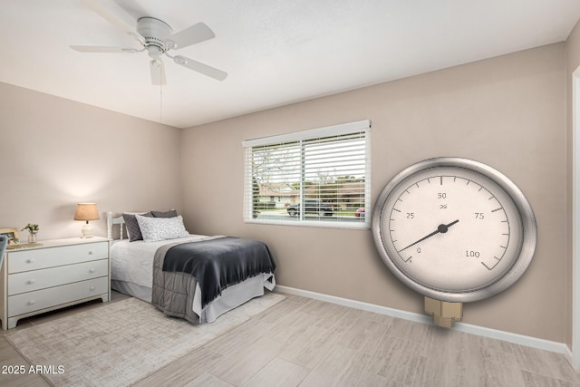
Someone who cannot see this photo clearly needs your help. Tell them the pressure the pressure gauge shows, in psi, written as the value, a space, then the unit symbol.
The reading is 5 psi
